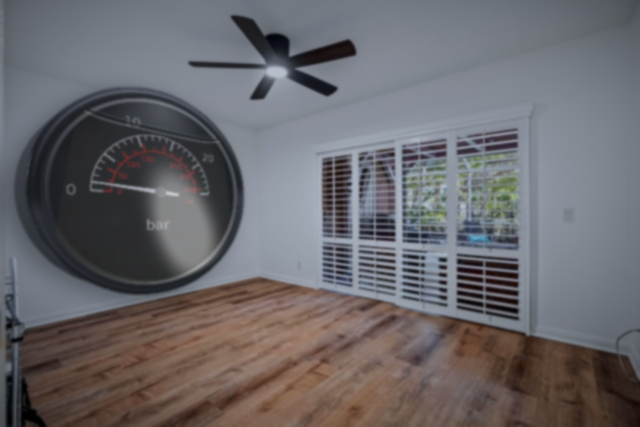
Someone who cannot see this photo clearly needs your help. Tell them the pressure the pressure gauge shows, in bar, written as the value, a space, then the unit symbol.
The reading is 1 bar
